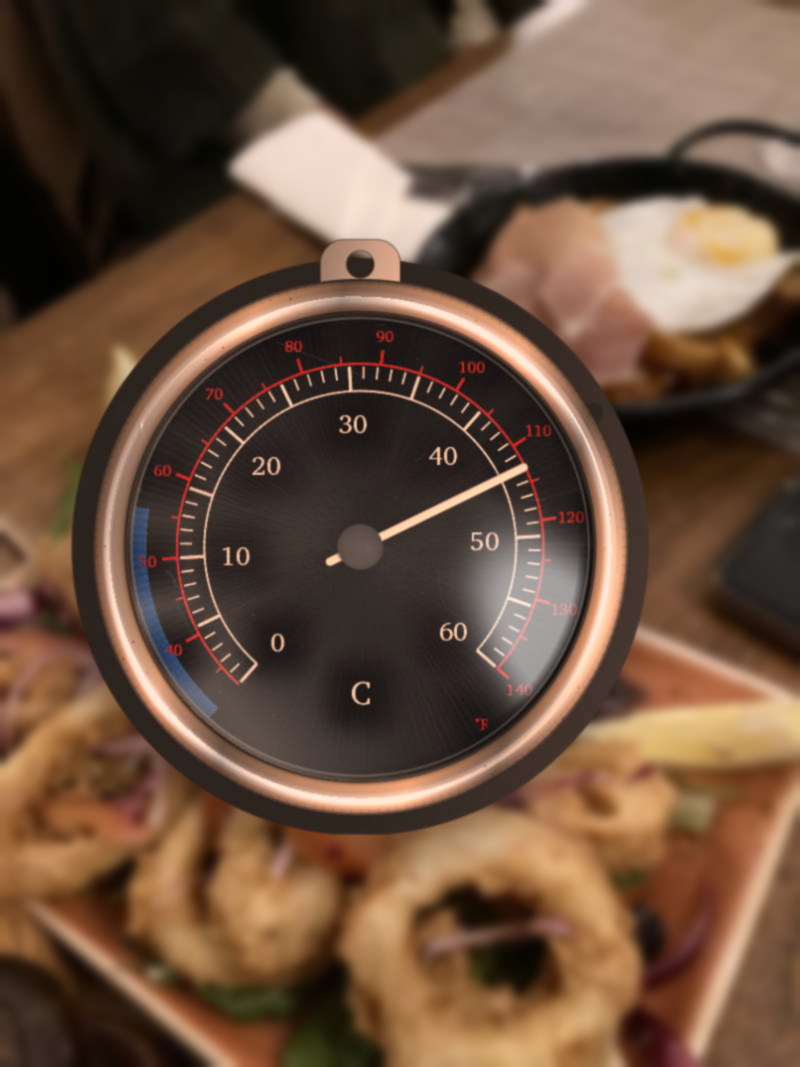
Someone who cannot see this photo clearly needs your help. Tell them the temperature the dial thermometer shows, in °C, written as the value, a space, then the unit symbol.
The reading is 45 °C
